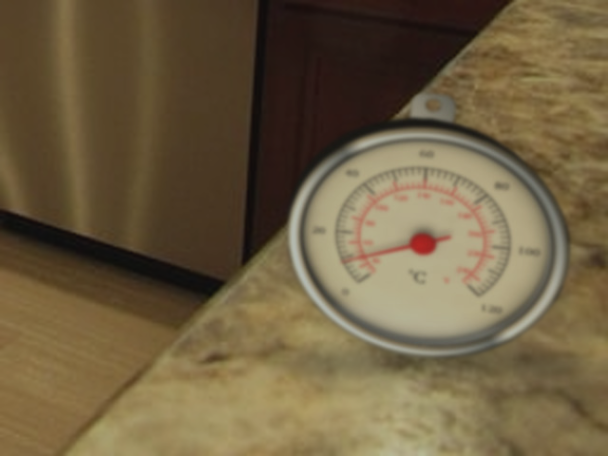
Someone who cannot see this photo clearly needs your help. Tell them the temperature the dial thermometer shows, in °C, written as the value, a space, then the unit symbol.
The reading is 10 °C
